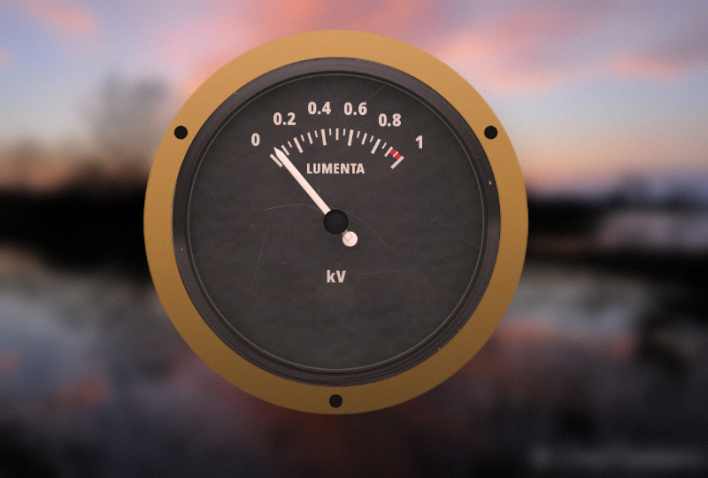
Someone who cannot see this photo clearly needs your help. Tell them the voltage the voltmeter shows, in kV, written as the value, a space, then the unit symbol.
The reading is 0.05 kV
